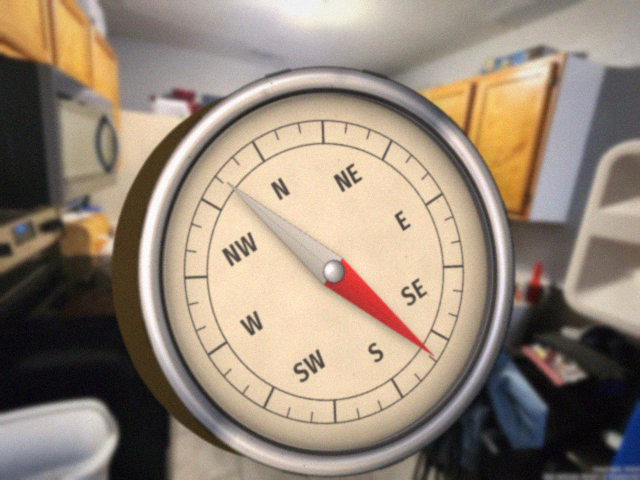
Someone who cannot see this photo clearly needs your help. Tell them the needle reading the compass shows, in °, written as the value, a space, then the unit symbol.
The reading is 160 °
